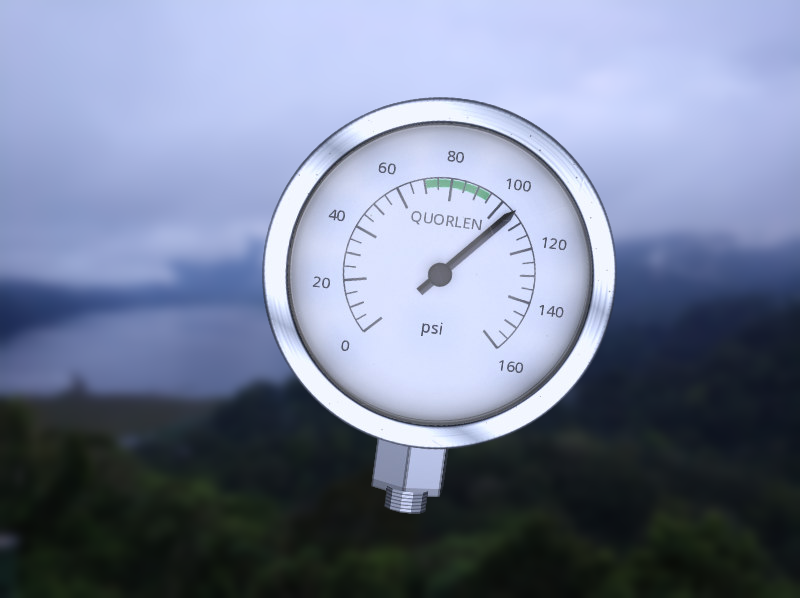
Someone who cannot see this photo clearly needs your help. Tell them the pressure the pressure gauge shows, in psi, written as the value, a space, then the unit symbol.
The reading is 105 psi
